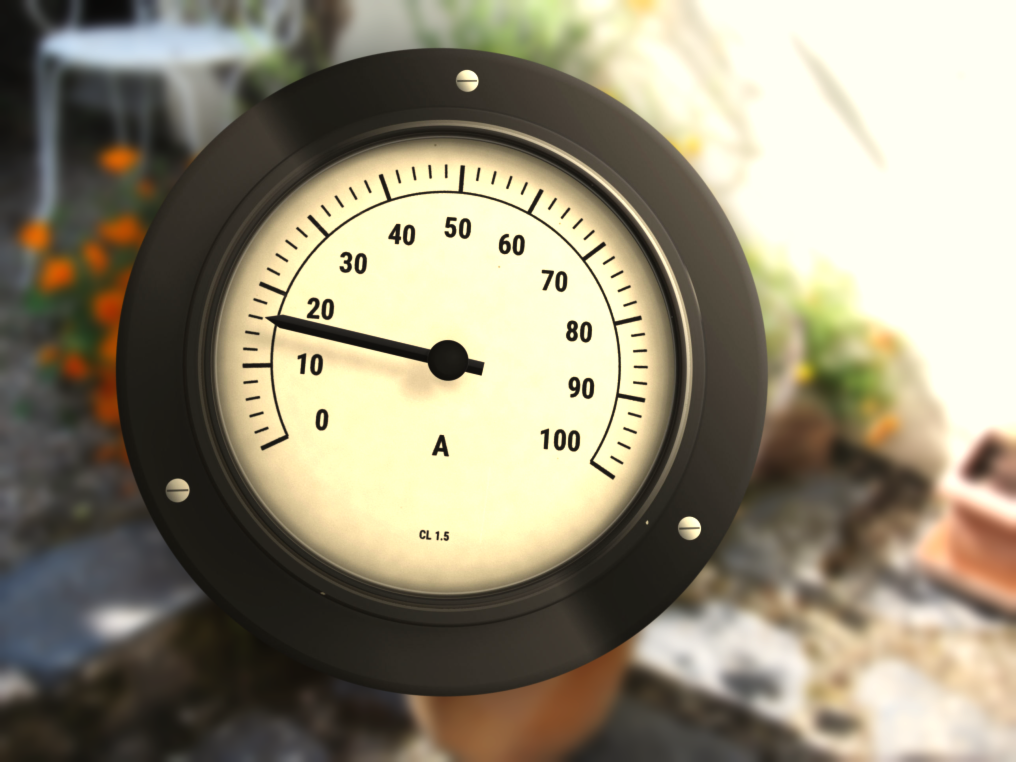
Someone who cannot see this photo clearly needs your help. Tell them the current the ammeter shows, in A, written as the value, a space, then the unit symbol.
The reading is 16 A
